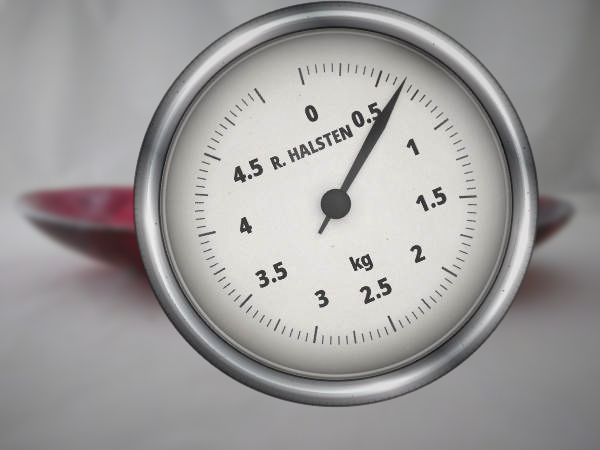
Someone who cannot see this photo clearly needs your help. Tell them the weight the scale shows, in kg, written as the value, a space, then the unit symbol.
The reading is 0.65 kg
